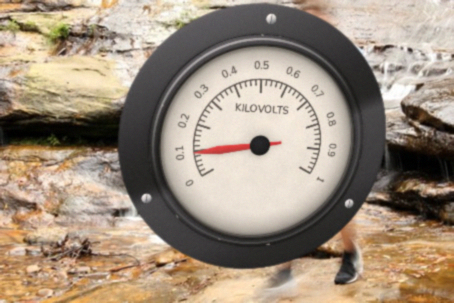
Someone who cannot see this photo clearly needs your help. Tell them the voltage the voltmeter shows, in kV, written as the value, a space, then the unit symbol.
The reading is 0.1 kV
